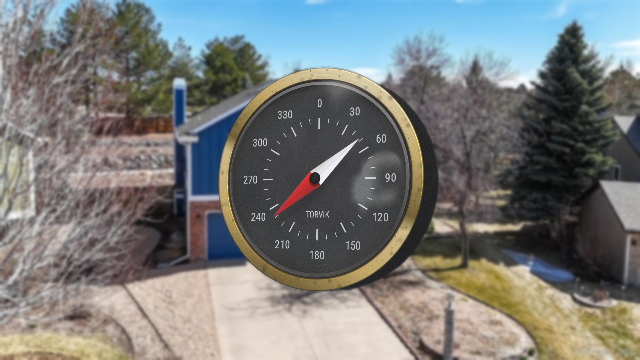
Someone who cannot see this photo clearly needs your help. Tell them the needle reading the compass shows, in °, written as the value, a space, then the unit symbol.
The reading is 230 °
